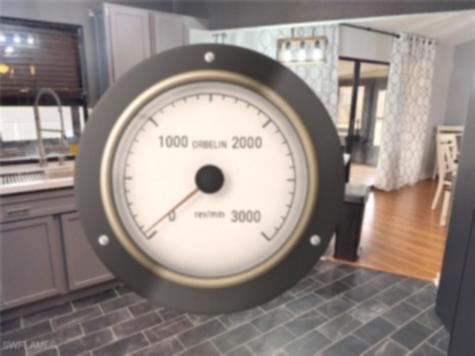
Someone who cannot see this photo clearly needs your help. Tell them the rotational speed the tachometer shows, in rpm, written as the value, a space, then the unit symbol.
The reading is 50 rpm
